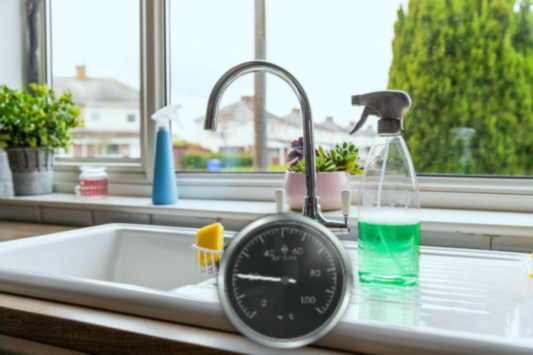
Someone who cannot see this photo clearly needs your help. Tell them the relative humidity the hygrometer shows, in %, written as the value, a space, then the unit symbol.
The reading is 20 %
